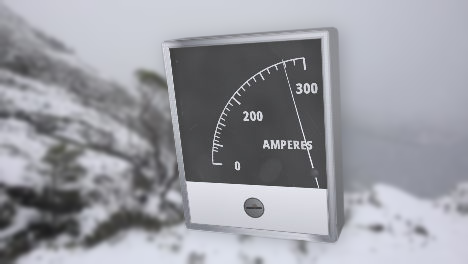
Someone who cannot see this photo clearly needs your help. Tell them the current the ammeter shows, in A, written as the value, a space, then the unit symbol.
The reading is 280 A
